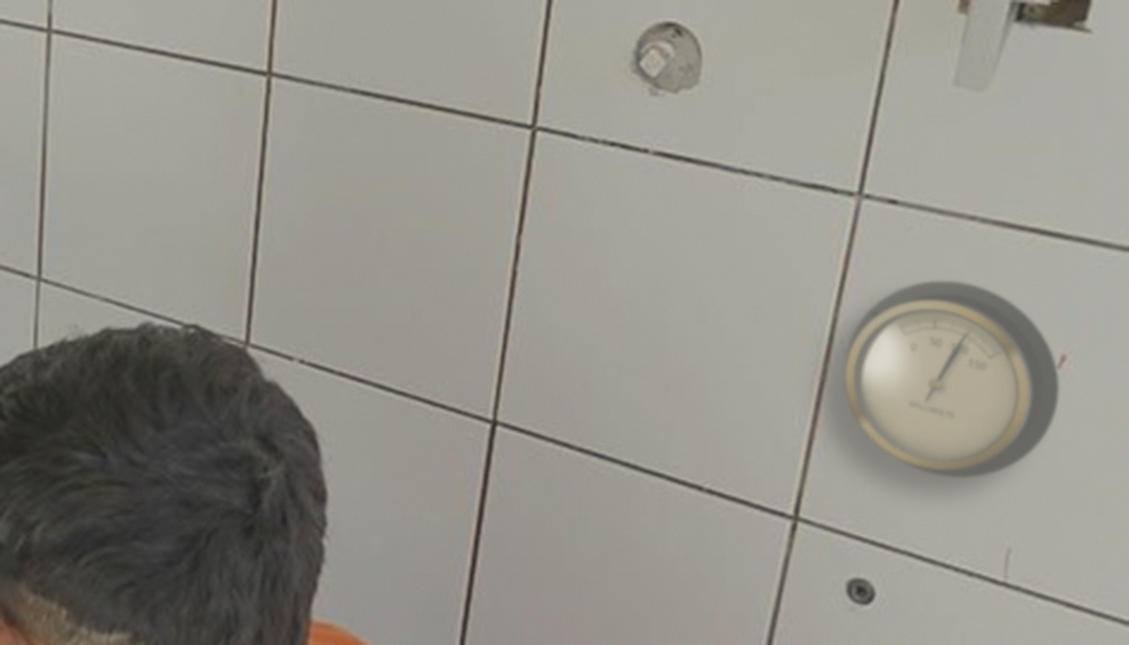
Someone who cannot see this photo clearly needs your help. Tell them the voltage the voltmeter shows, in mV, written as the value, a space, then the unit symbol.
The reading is 100 mV
